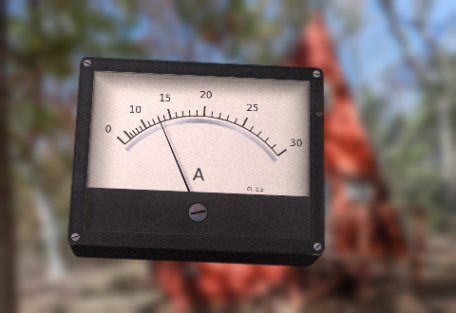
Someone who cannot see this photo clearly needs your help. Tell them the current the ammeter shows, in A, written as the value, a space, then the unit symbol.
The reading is 13 A
